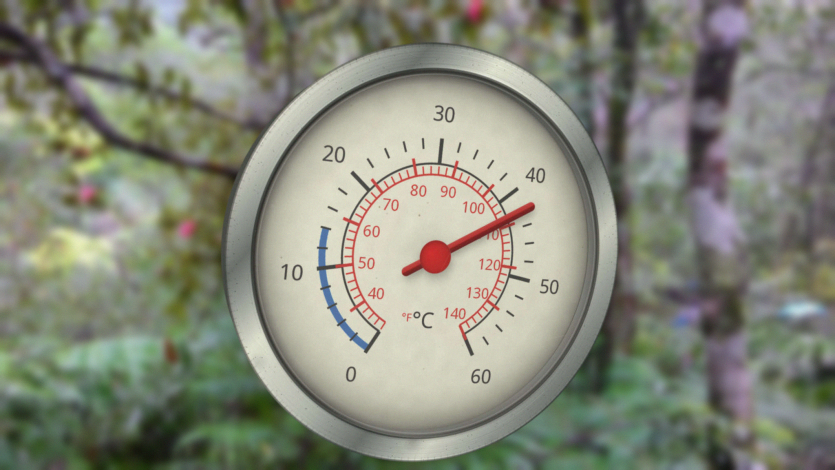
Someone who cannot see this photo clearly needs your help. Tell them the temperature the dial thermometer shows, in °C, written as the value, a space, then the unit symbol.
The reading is 42 °C
